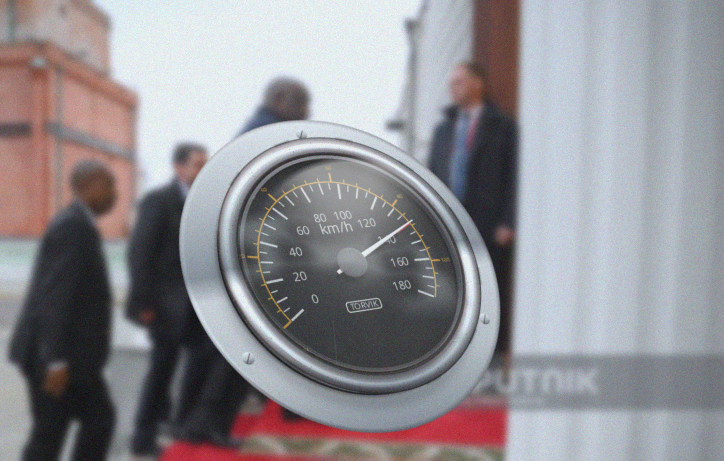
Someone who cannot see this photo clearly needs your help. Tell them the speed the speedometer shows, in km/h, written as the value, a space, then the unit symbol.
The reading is 140 km/h
